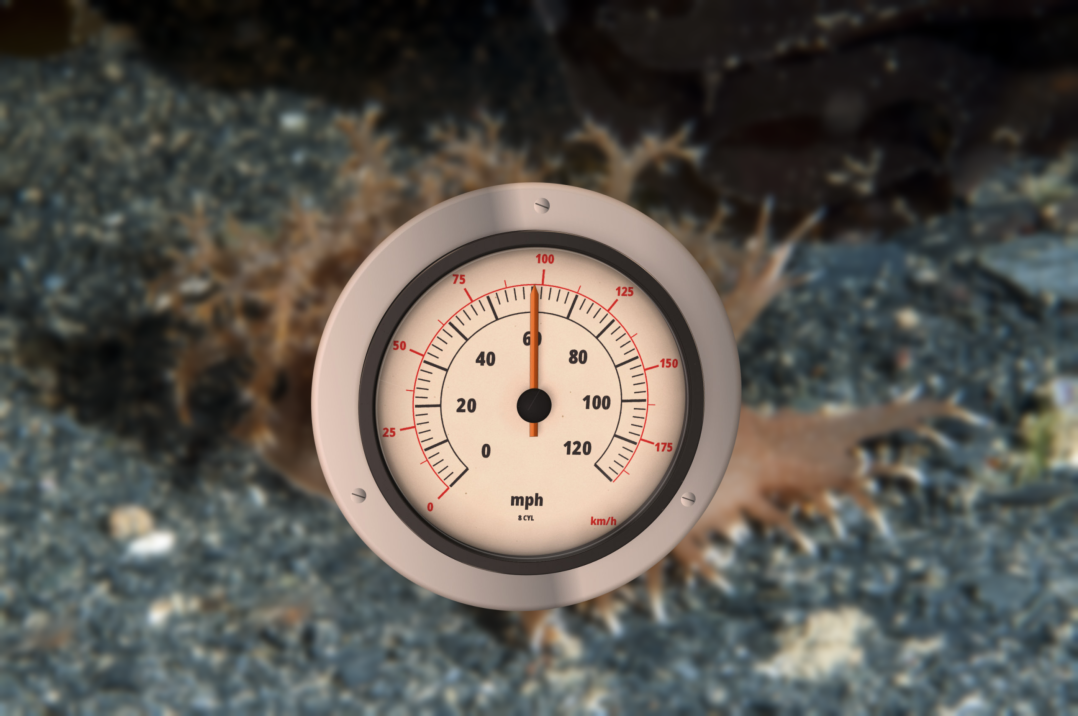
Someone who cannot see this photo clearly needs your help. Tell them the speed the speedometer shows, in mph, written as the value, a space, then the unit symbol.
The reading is 60 mph
